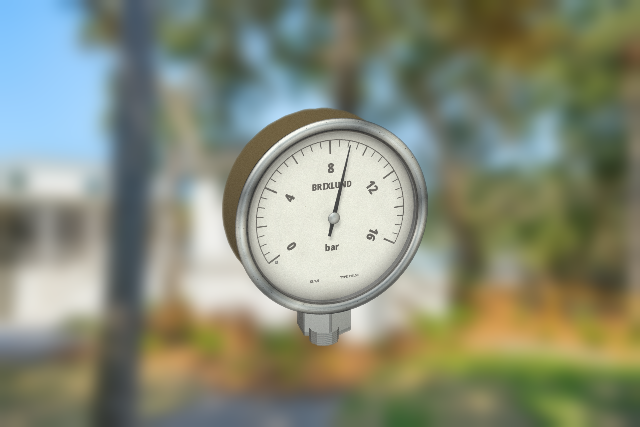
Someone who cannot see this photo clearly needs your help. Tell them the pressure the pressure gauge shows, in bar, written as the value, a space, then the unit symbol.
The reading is 9 bar
